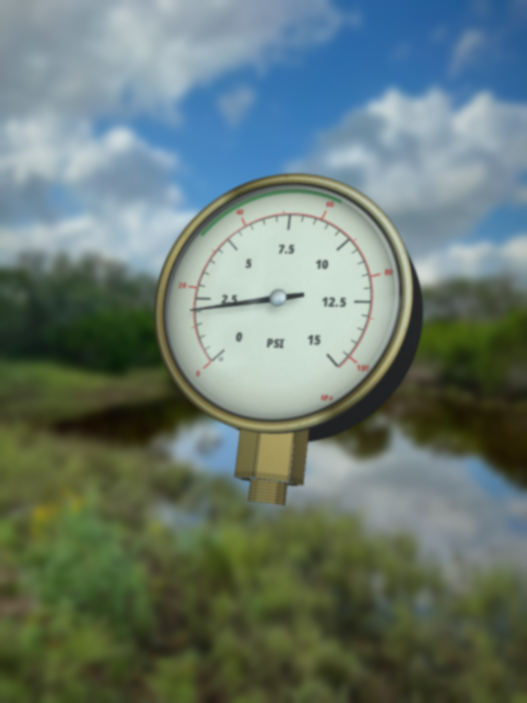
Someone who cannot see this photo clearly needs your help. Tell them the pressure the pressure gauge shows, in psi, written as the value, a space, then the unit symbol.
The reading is 2 psi
